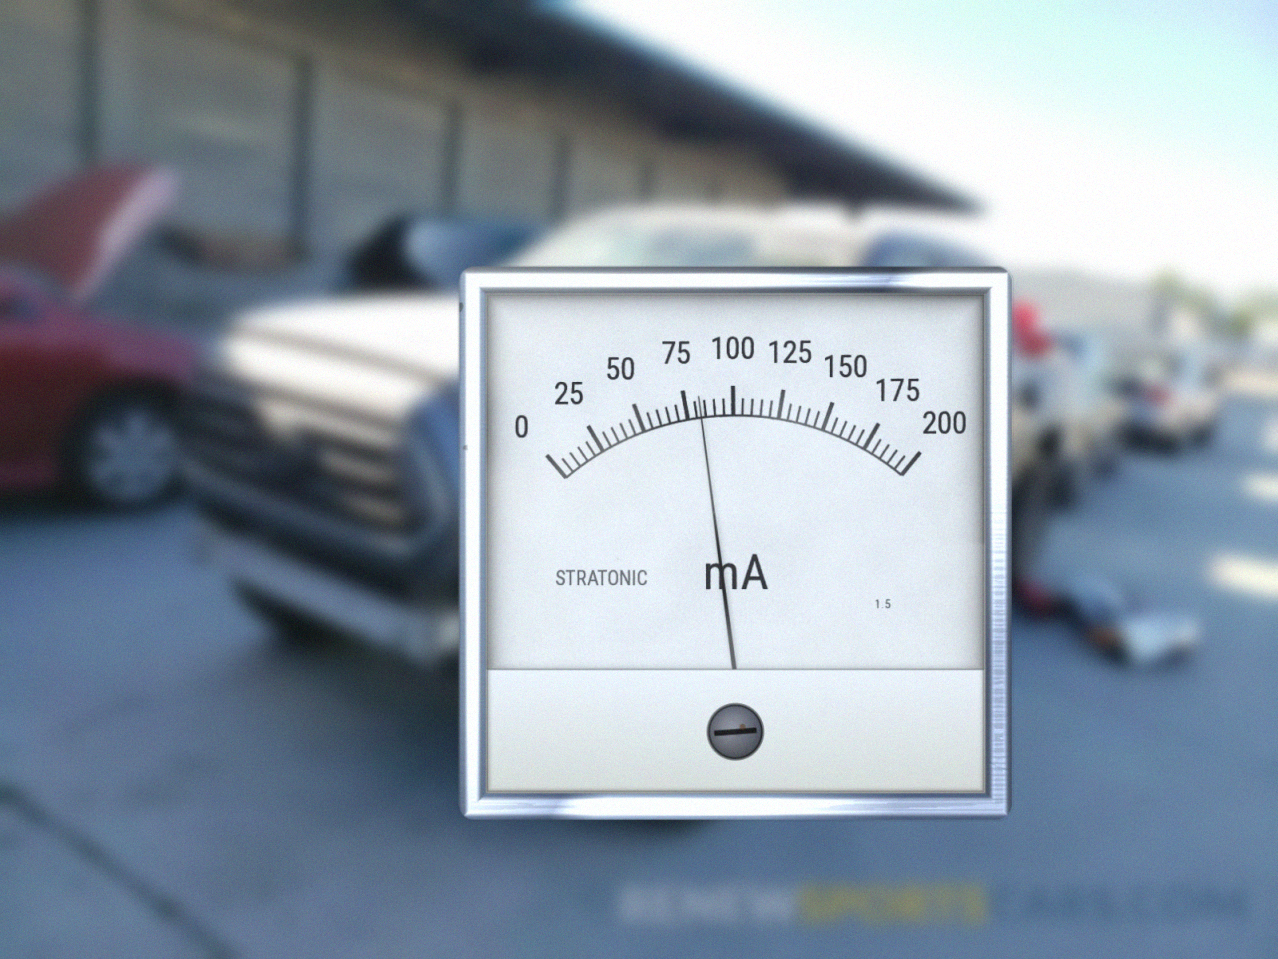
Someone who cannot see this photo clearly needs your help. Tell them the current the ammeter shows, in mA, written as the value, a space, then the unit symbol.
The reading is 82.5 mA
